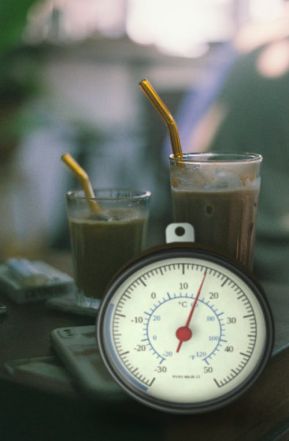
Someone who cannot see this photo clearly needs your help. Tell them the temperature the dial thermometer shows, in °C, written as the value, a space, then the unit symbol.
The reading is 15 °C
